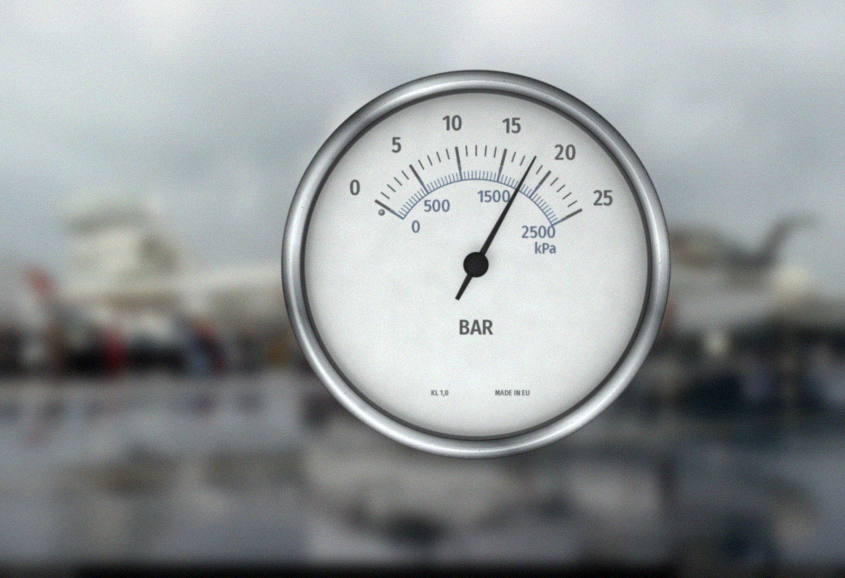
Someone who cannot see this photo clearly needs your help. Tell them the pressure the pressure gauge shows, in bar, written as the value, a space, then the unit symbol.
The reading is 18 bar
